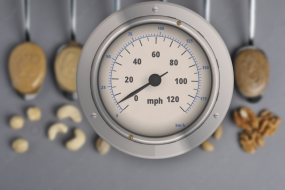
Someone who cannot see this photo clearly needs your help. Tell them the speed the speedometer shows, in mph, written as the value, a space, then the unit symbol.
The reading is 5 mph
